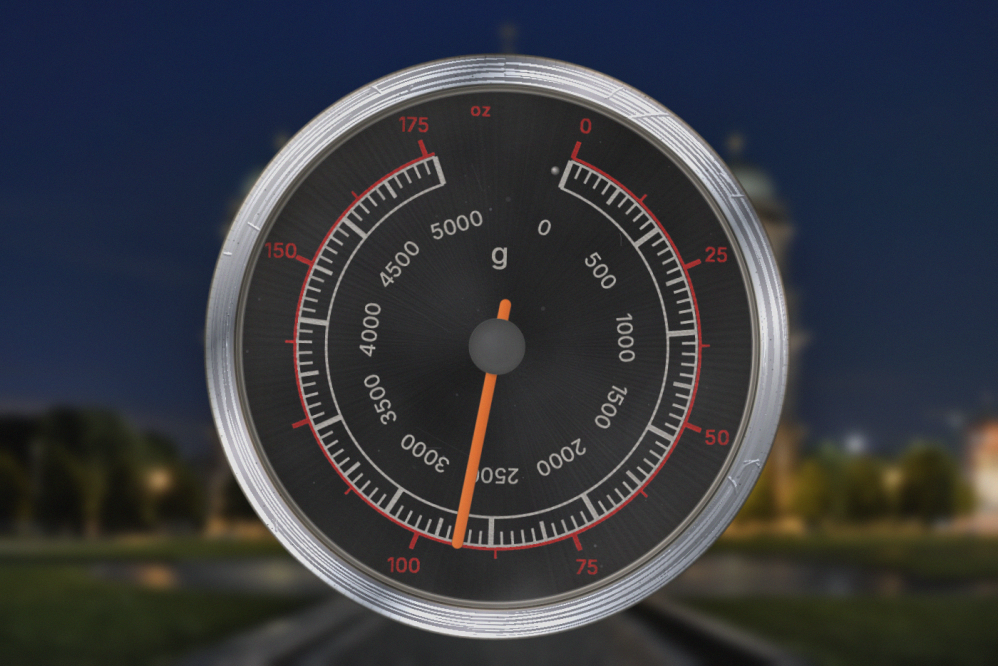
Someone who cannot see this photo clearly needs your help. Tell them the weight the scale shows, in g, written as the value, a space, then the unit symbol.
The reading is 2650 g
